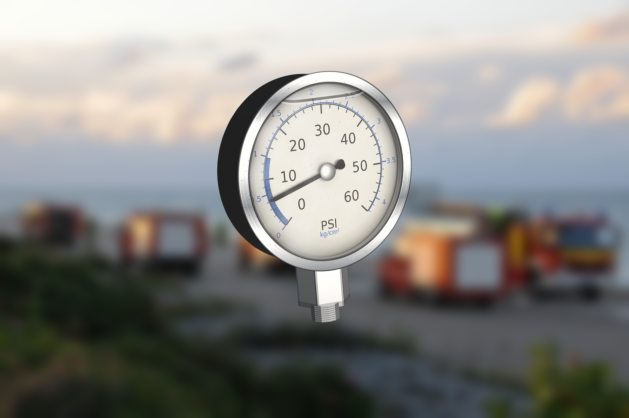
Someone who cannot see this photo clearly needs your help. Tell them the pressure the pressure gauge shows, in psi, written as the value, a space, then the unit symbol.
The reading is 6 psi
